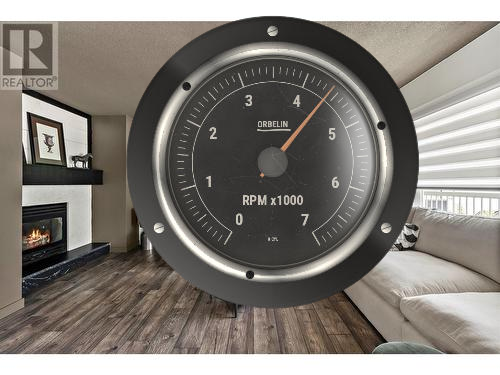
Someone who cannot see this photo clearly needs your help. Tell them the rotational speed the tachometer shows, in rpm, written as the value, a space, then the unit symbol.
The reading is 4400 rpm
